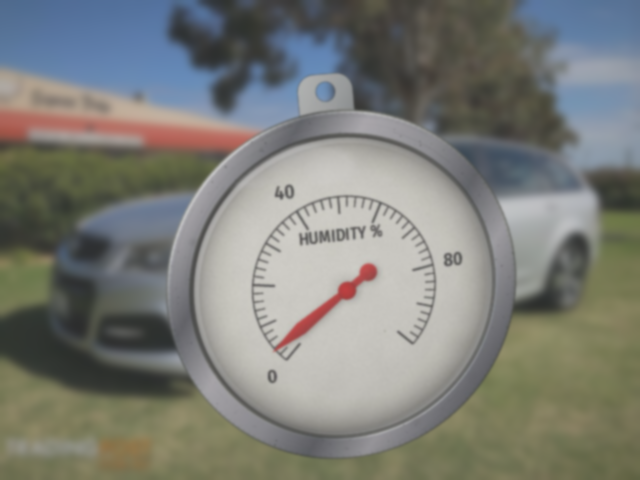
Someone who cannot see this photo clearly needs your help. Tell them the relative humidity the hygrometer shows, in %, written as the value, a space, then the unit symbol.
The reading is 4 %
